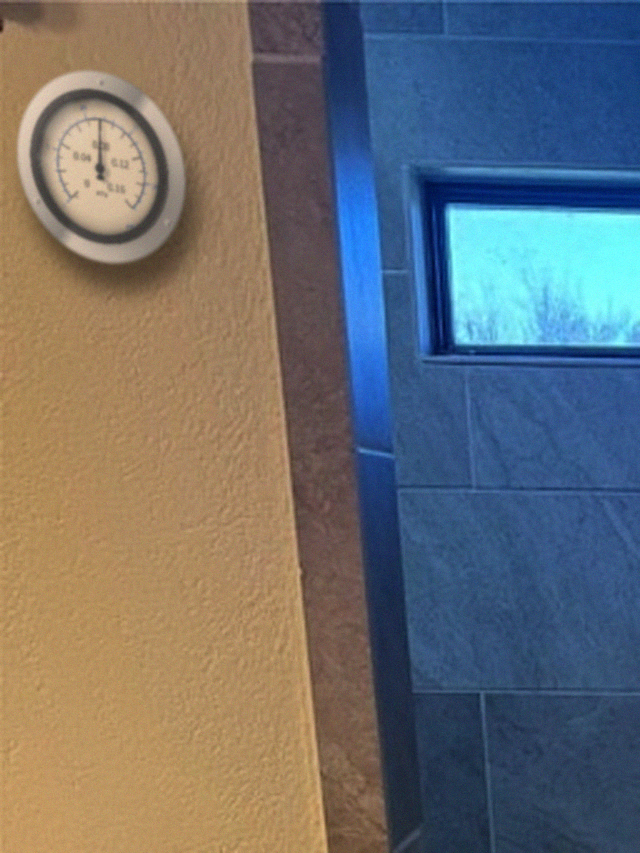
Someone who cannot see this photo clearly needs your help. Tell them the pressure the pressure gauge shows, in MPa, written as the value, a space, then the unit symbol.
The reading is 0.08 MPa
